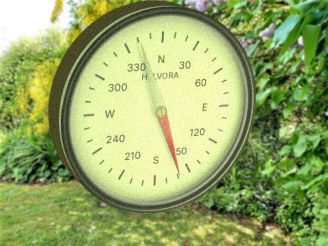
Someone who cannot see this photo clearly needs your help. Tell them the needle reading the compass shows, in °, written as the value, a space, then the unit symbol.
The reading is 160 °
